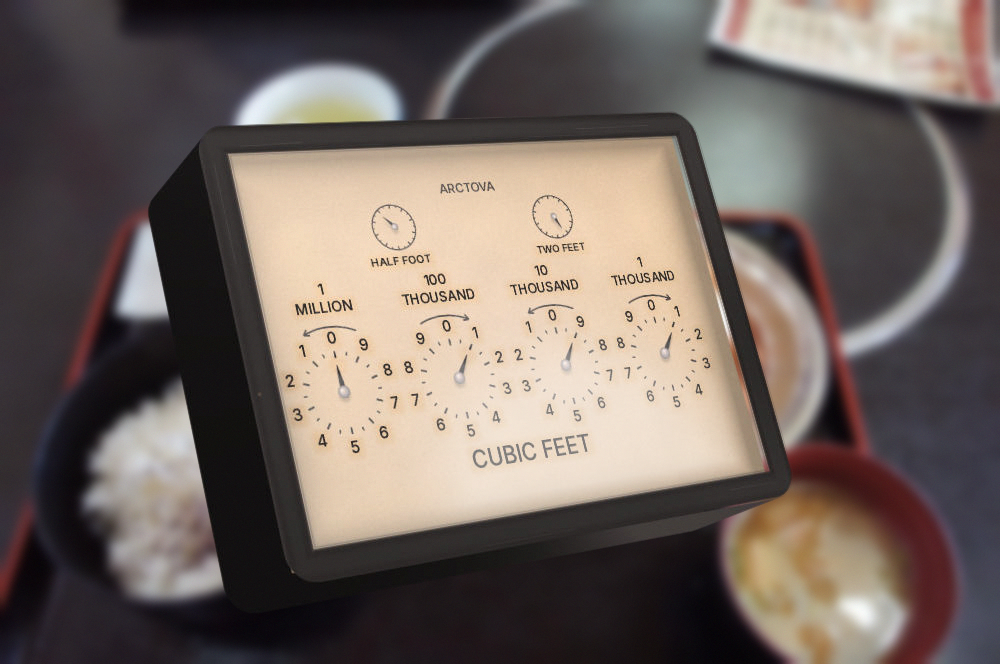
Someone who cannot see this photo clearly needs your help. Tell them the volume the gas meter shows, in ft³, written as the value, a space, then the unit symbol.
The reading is 9100 ft³
